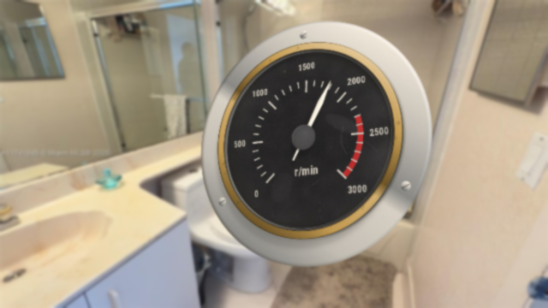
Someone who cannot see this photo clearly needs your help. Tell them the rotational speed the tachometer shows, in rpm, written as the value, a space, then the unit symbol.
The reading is 1800 rpm
